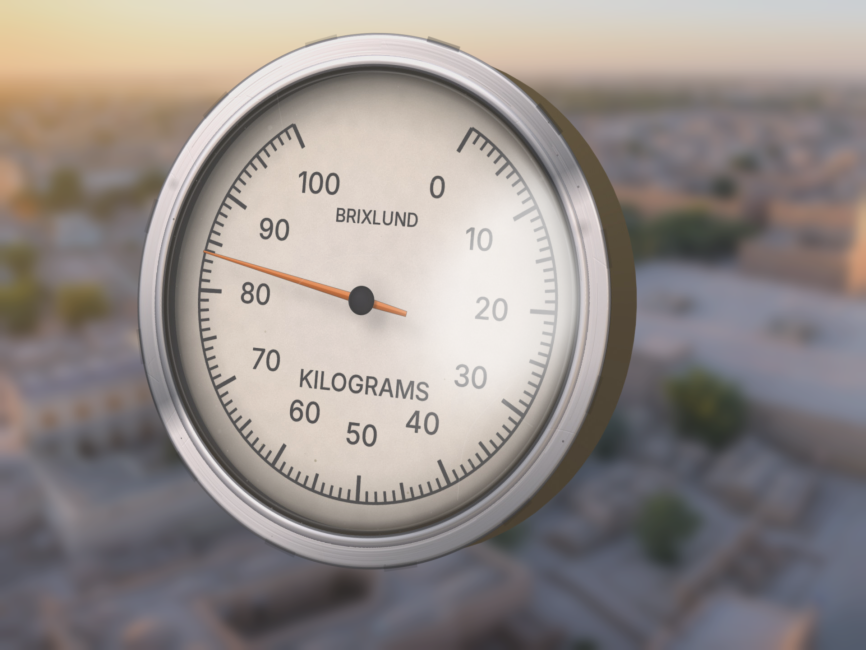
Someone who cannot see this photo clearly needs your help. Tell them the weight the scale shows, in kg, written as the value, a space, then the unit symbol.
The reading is 84 kg
